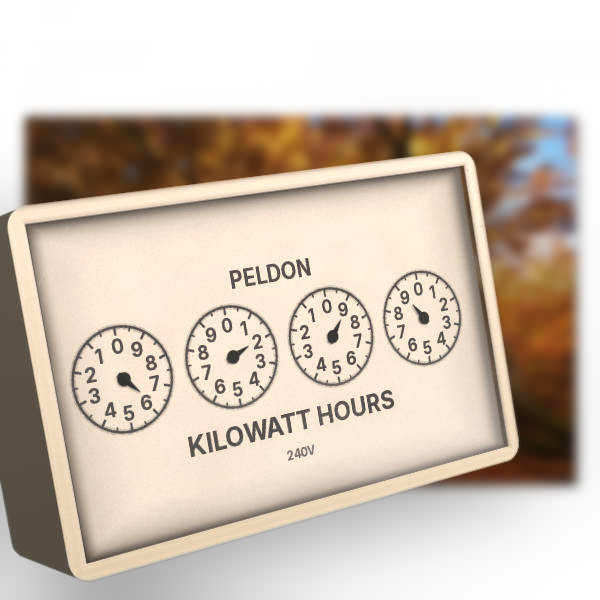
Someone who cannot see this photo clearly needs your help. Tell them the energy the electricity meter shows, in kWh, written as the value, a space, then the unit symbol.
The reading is 6189 kWh
